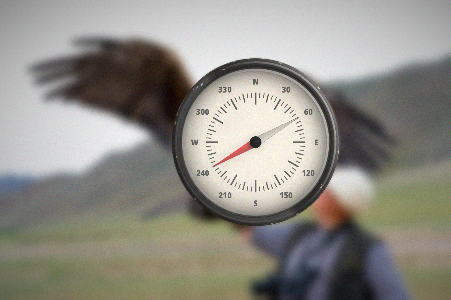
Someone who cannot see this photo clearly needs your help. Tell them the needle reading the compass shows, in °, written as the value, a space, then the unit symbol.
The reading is 240 °
